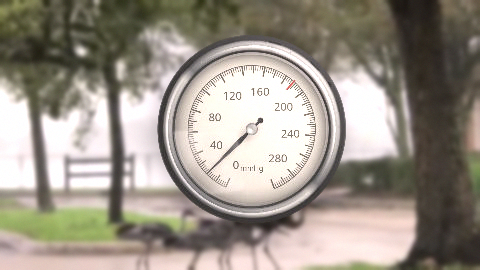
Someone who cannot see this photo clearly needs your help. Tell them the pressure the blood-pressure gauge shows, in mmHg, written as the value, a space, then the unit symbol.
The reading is 20 mmHg
